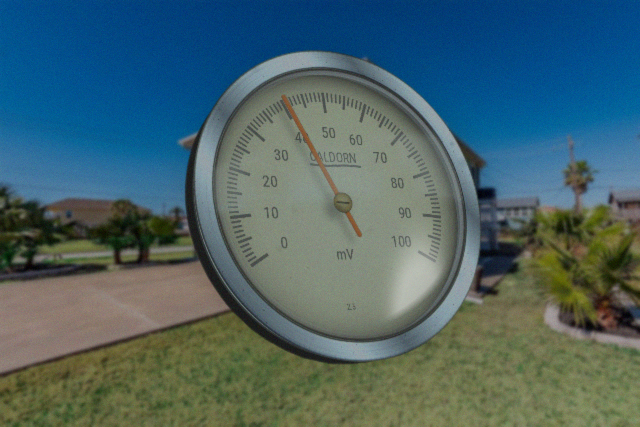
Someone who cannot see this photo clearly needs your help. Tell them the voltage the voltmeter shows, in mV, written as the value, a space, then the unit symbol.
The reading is 40 mV
